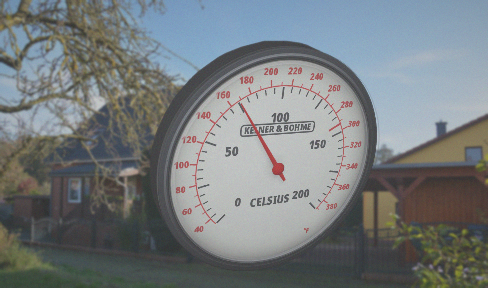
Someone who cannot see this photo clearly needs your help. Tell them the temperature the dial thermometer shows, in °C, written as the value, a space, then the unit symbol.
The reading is 75 °C
